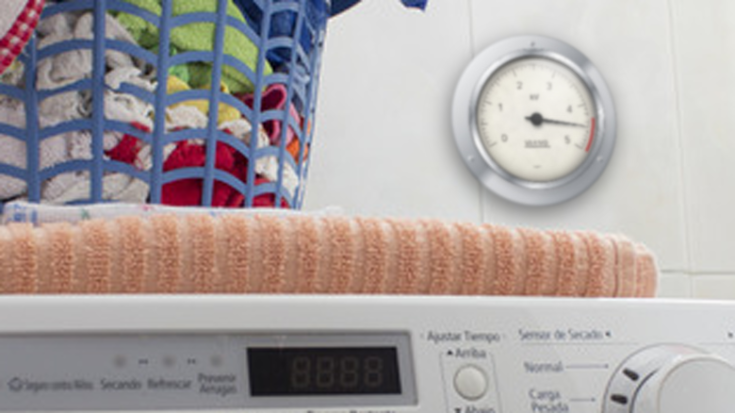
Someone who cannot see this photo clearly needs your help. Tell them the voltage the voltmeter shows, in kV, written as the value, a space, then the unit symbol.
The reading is 4.5 kV
